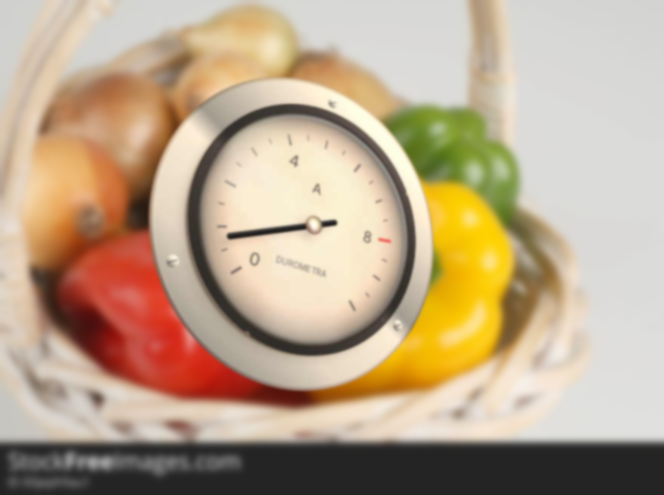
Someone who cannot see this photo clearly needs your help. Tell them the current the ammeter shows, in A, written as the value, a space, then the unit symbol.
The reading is 0.75 A
